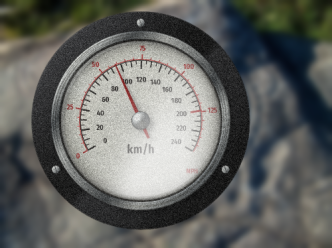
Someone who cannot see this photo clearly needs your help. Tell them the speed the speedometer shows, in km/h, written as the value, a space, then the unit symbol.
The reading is 95 km/h
